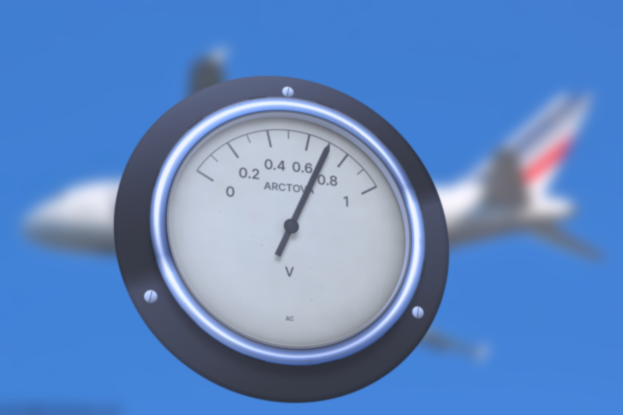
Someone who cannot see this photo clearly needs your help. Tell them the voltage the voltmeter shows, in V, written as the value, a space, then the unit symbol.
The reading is 0.7 V
